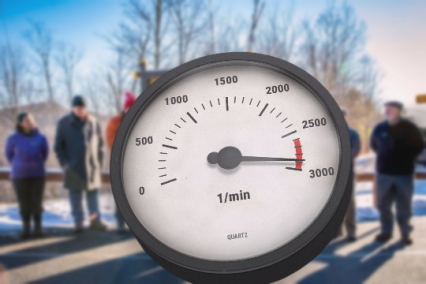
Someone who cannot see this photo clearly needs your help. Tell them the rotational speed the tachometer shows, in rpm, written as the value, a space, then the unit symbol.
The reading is 2900 rpm
